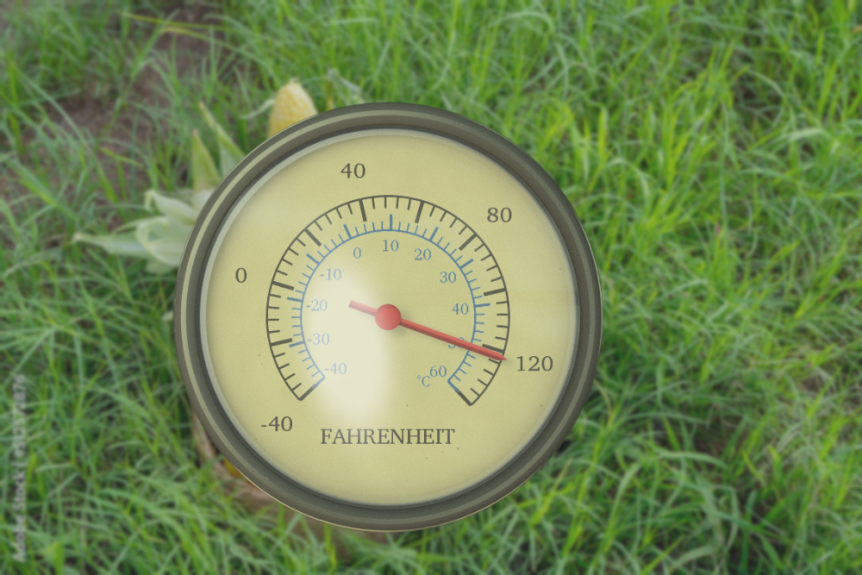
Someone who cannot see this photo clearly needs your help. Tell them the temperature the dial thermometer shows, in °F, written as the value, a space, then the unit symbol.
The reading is 122 °F
